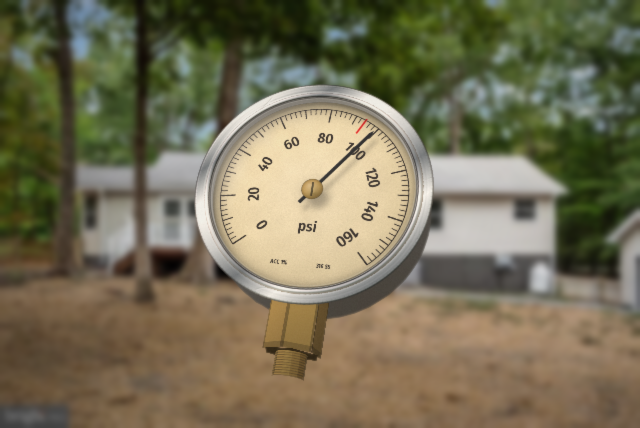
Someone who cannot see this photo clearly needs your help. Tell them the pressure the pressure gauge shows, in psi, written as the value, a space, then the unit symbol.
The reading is 100 psi
